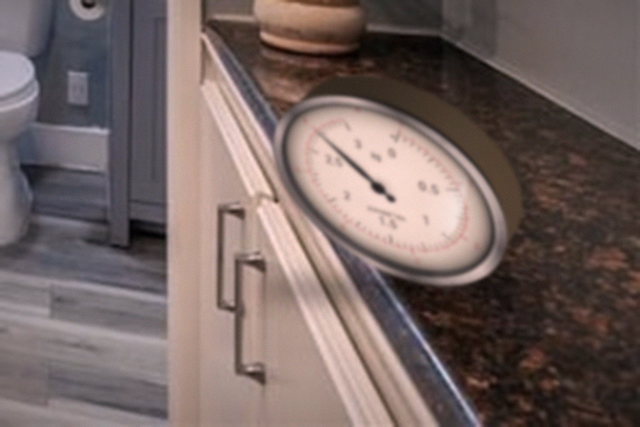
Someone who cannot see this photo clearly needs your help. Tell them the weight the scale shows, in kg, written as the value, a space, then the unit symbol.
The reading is 2.75 kg
